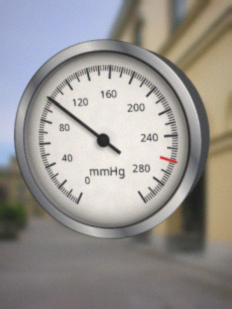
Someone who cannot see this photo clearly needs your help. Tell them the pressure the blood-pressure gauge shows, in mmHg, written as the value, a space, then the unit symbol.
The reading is 100 mmHg
